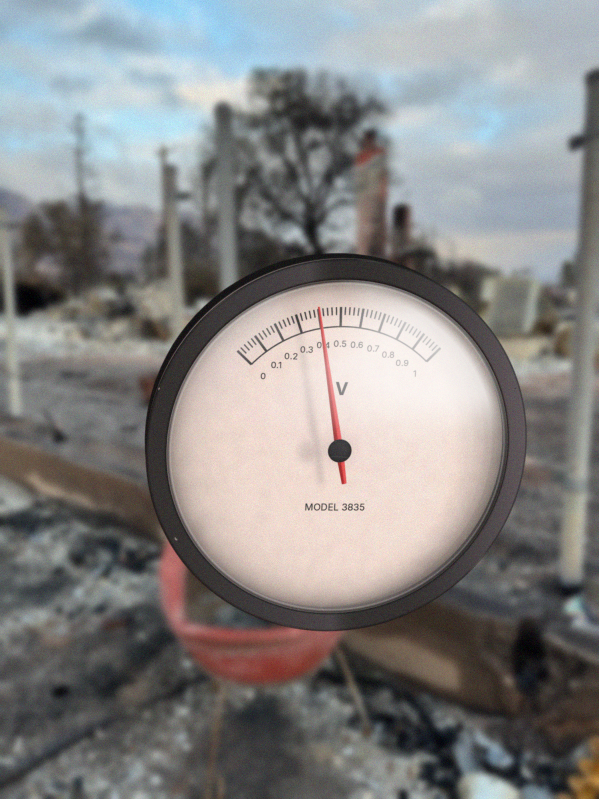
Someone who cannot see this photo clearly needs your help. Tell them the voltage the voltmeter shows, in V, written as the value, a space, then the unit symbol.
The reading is 0.4 V
